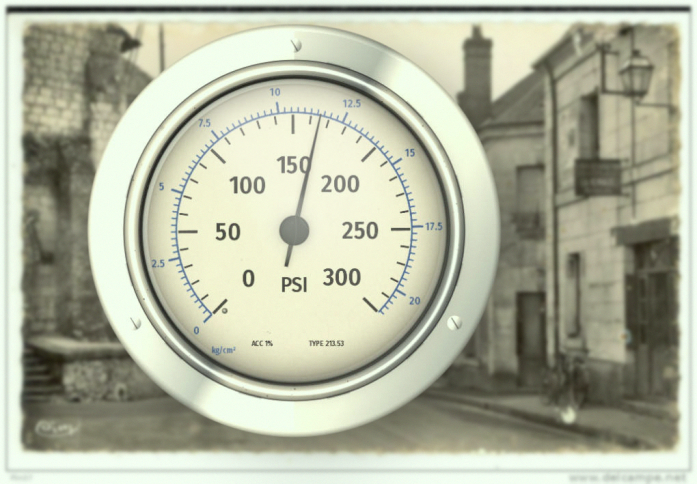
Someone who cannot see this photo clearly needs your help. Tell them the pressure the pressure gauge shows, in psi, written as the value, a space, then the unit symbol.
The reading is 165 psi
